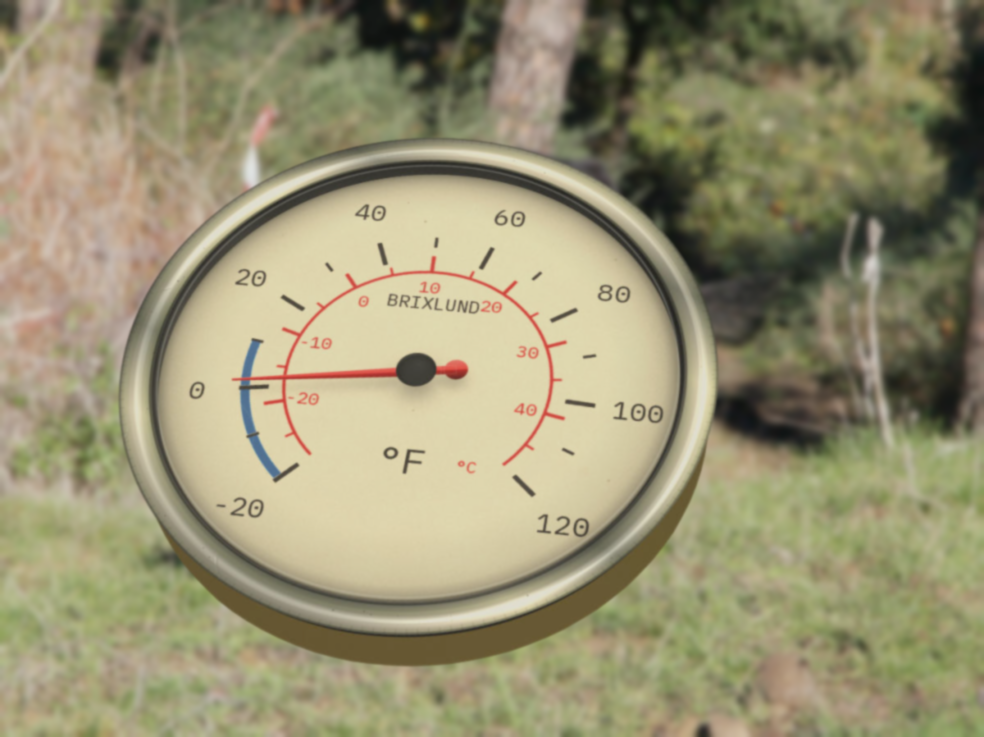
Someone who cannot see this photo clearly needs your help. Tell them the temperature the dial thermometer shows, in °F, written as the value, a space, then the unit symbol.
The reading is 0 °F
